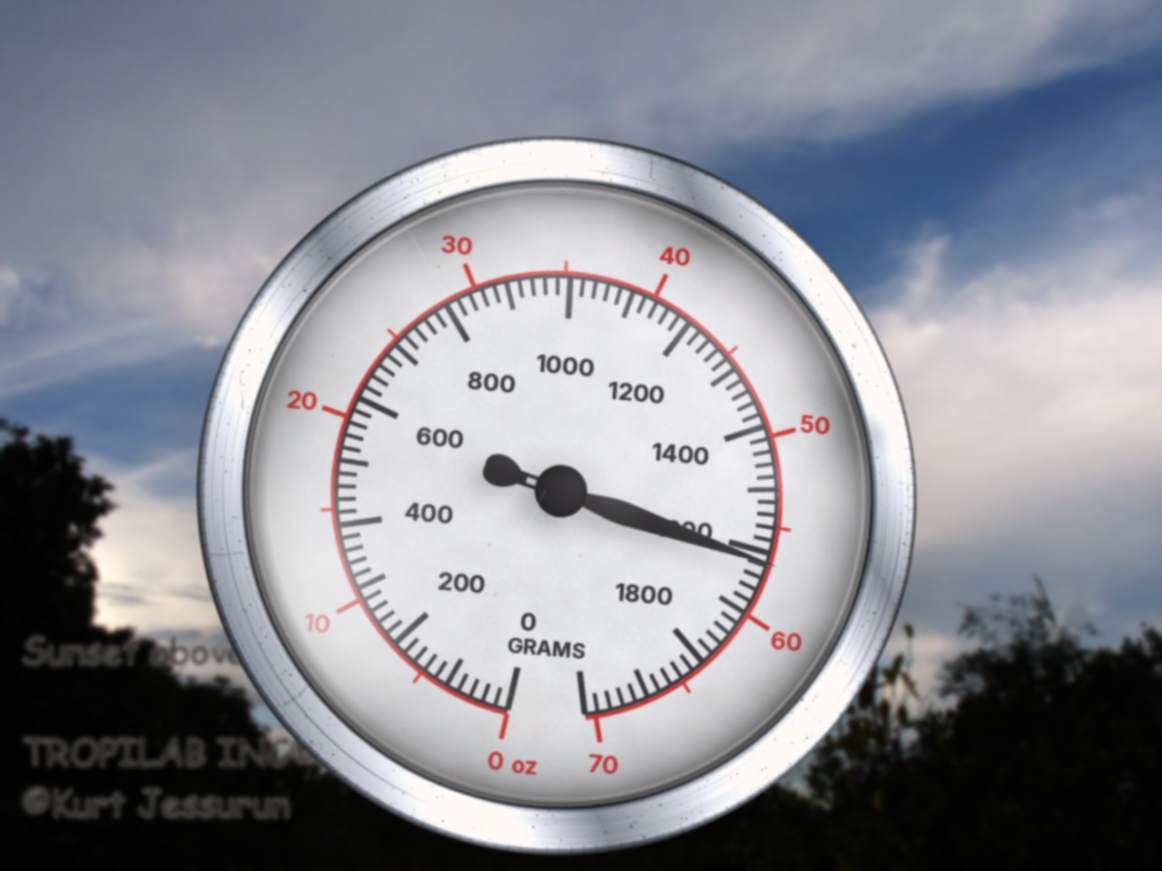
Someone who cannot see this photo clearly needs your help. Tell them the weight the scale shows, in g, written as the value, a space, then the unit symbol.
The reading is 1620 g
